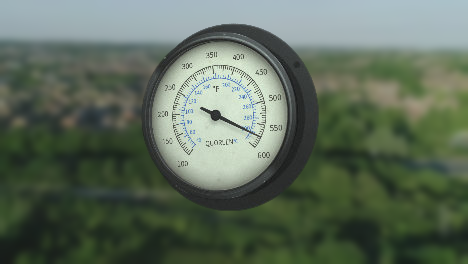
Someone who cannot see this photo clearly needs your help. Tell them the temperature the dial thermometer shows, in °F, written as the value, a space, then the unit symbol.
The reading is 575 °F
